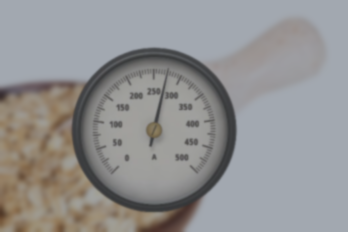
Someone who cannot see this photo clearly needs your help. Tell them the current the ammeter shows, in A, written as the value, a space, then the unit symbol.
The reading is 275 A
